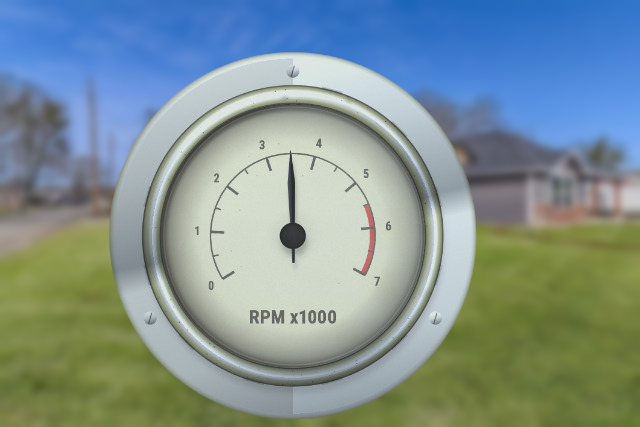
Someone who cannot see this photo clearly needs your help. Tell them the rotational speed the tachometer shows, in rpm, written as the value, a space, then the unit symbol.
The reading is 3500 rpm
